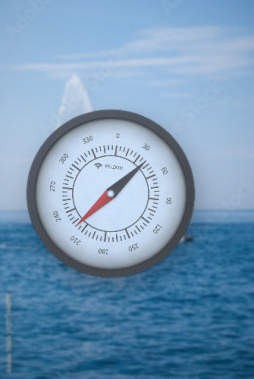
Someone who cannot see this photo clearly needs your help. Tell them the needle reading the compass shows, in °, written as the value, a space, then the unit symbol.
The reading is 220 °
